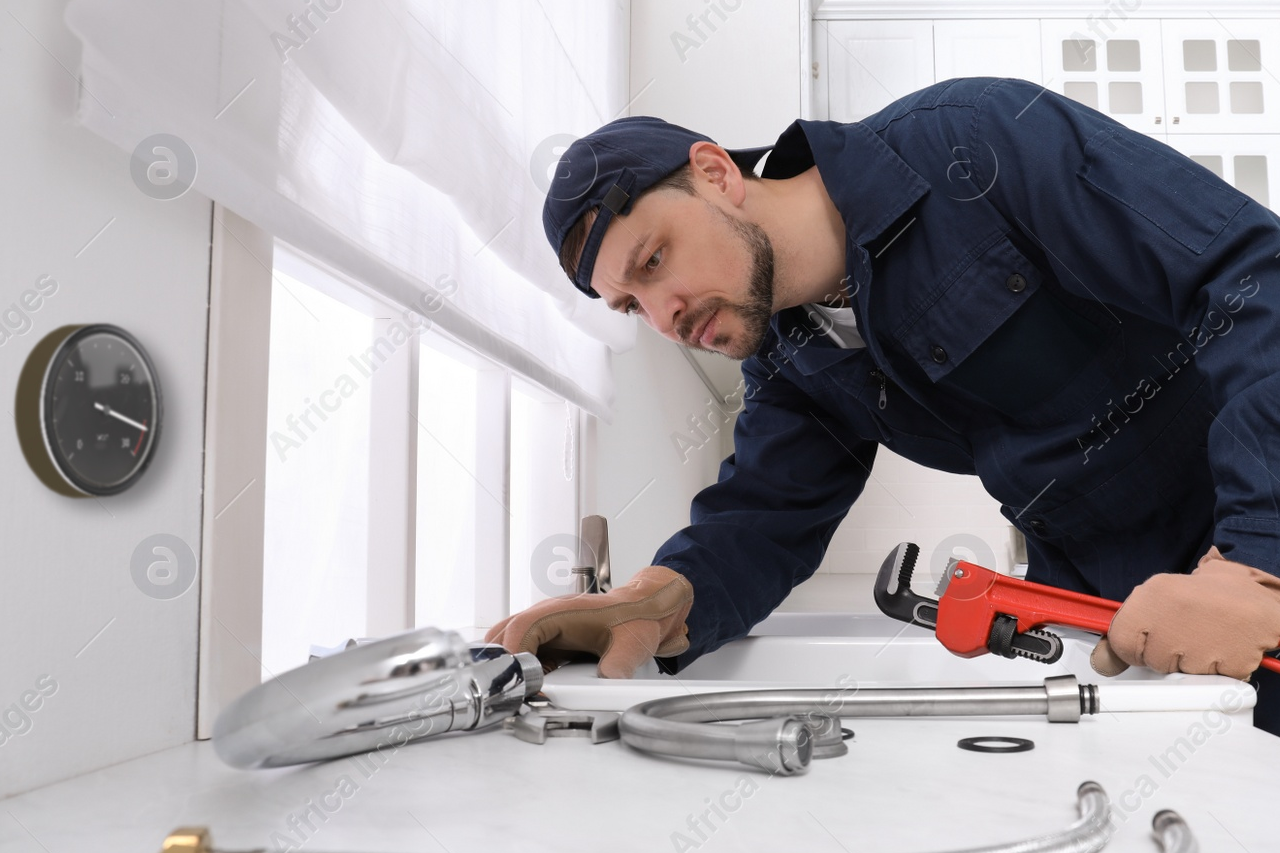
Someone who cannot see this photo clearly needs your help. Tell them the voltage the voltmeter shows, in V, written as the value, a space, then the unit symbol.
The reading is 27 V
